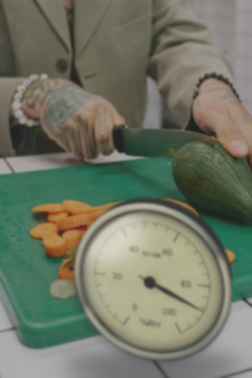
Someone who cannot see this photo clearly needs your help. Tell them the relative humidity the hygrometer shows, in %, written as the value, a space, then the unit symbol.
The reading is 88 %
